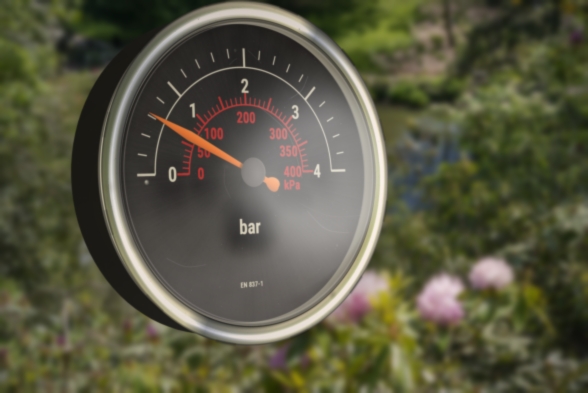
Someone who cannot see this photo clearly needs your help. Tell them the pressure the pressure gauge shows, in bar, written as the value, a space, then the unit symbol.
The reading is 0.6 bar
